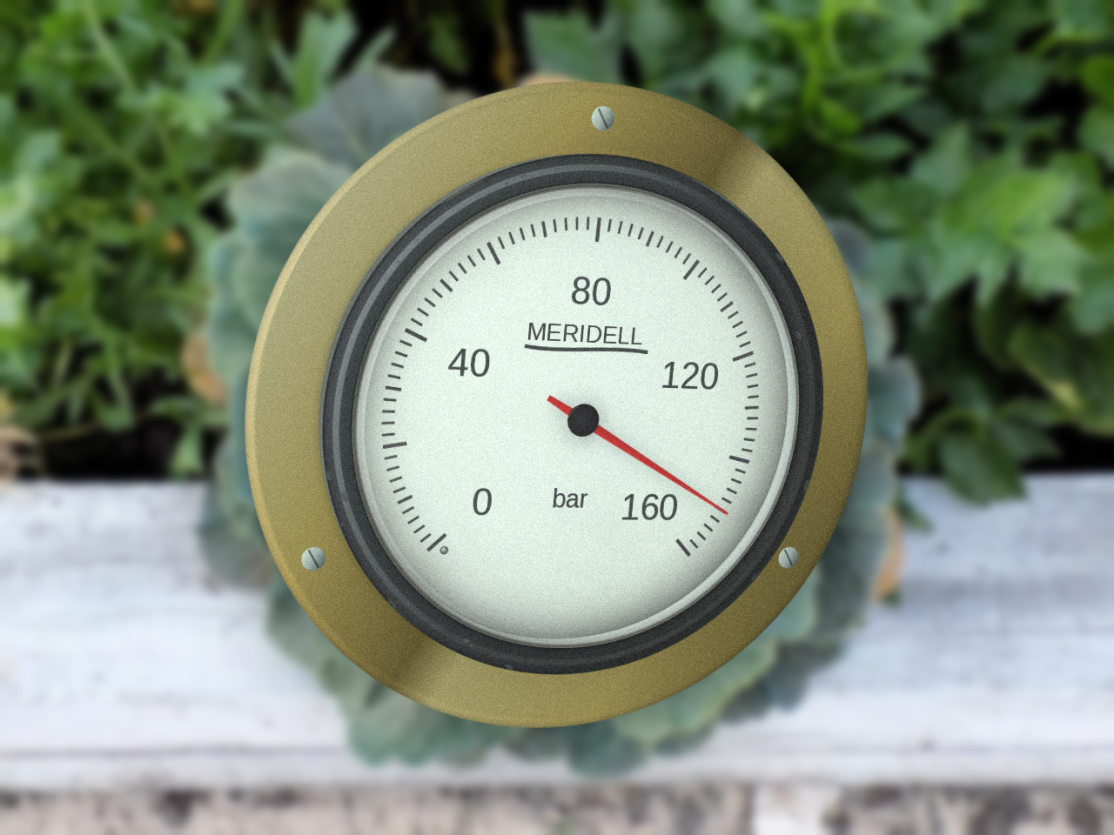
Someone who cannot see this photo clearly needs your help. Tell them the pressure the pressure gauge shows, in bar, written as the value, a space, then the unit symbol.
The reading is 150 bar
